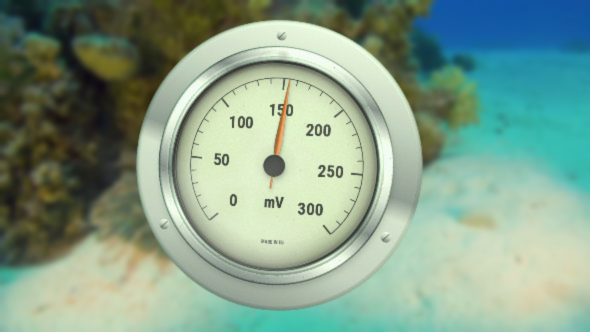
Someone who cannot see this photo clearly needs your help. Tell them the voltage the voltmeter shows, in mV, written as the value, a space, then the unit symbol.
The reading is 155 mV
